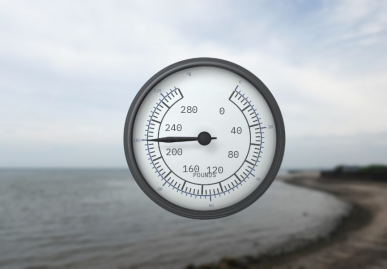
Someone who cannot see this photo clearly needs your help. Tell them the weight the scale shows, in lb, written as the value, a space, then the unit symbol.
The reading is 220 lb
